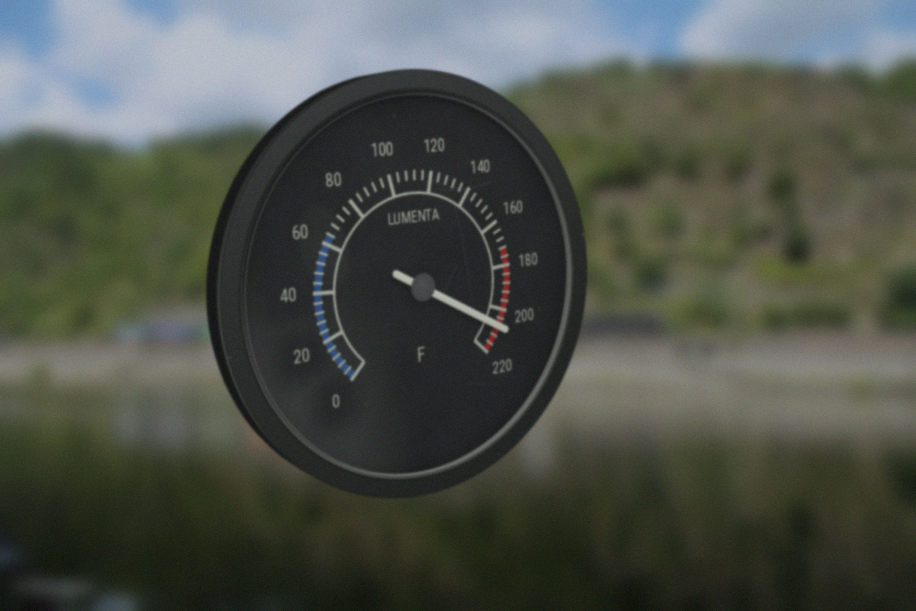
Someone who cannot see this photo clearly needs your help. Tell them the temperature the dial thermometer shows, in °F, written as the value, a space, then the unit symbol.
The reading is 208 °F
